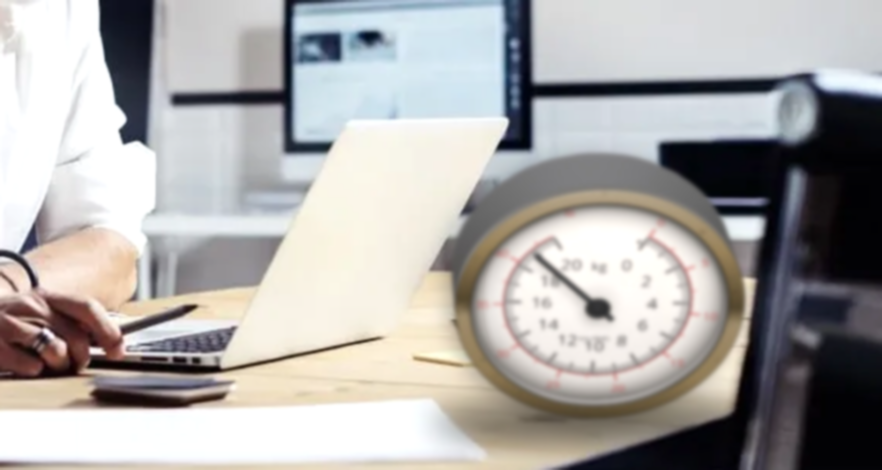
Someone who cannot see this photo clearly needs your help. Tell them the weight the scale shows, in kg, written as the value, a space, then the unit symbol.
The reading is 19 kg
